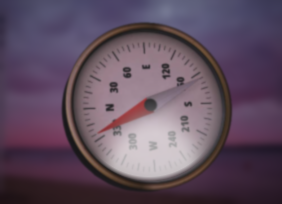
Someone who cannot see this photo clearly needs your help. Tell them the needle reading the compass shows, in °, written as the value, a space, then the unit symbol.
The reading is 335 °
